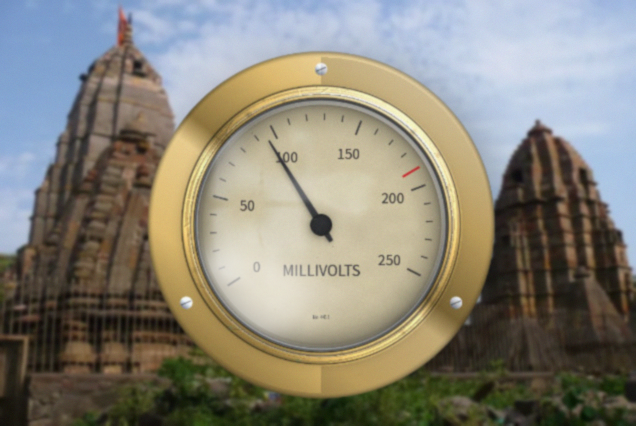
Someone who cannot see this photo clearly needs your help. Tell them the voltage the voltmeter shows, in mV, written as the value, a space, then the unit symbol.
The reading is 95 mV
